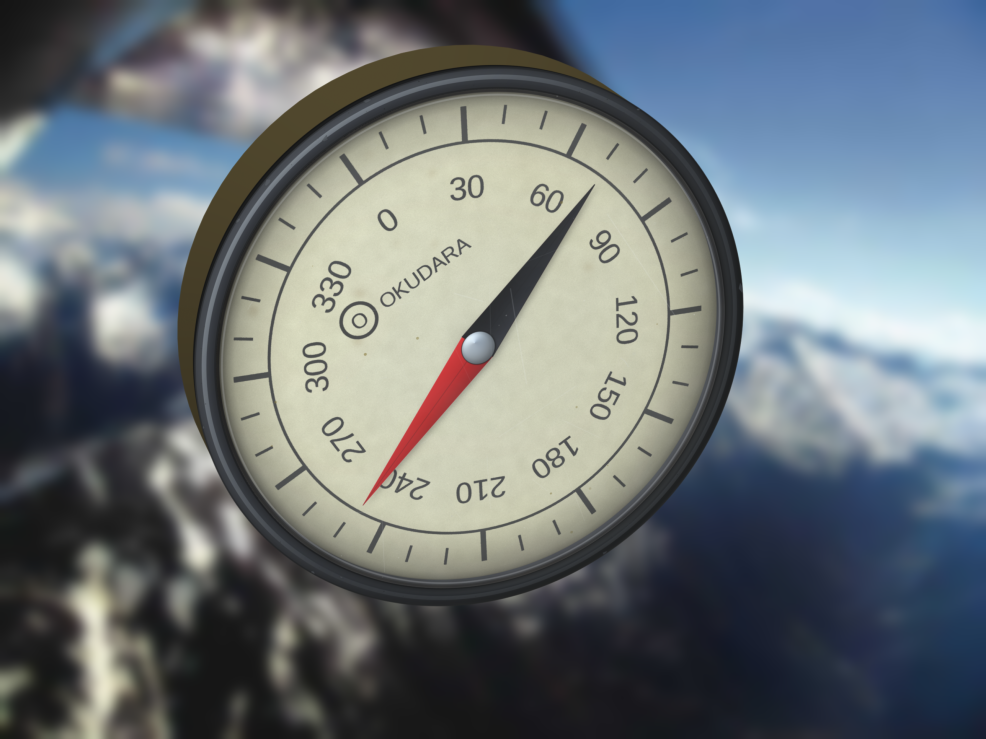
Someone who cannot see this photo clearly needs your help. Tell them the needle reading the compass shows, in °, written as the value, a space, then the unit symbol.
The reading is 250 °
